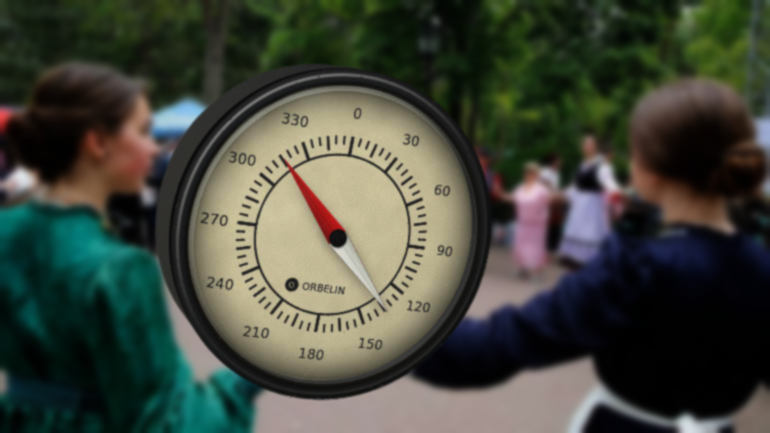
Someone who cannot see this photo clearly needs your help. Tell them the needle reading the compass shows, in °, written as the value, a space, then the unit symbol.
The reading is 315 °
